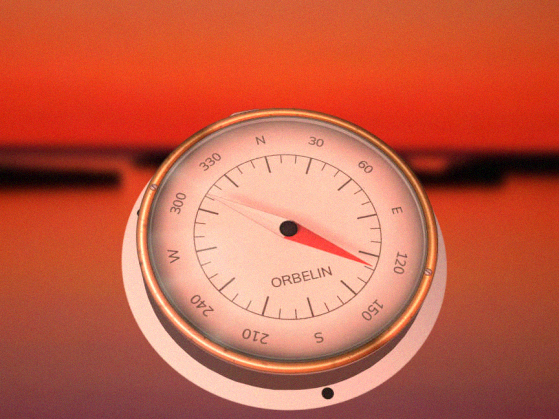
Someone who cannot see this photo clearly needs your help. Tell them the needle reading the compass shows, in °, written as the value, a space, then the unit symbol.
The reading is 130 °
